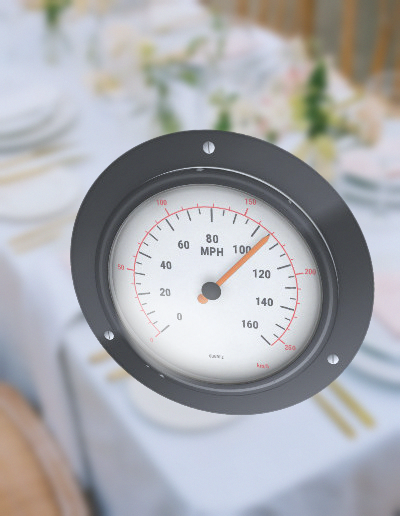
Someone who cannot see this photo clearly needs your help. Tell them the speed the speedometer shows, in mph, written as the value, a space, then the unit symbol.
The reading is 105 mph
